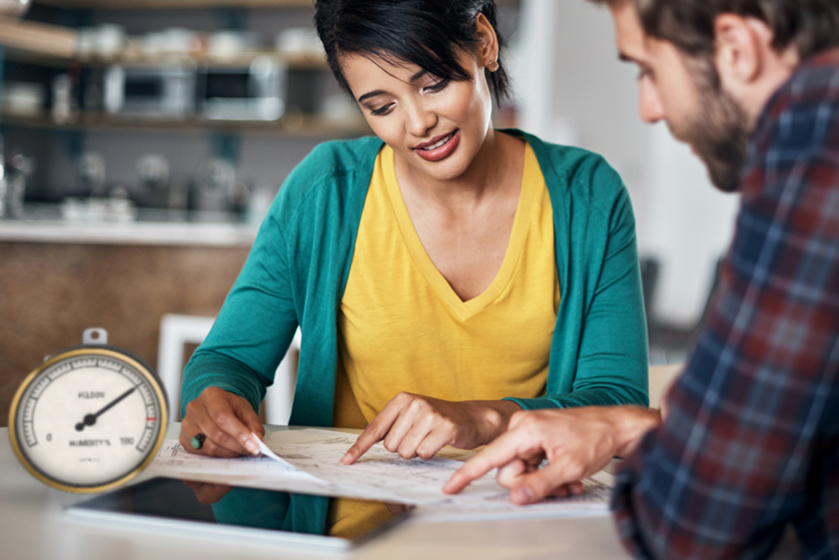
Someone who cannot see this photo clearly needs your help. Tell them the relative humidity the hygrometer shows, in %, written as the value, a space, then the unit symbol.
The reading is 70 %
